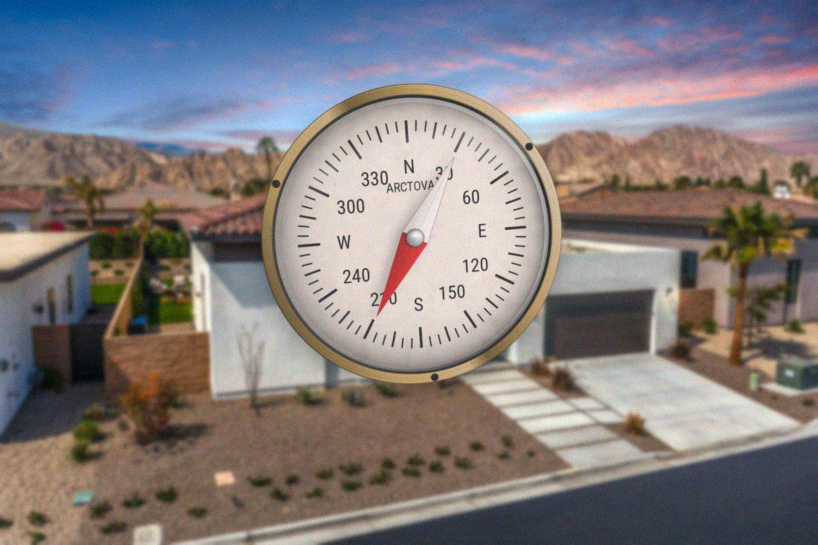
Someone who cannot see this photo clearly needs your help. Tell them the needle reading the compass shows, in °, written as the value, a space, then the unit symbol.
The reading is 210 °
